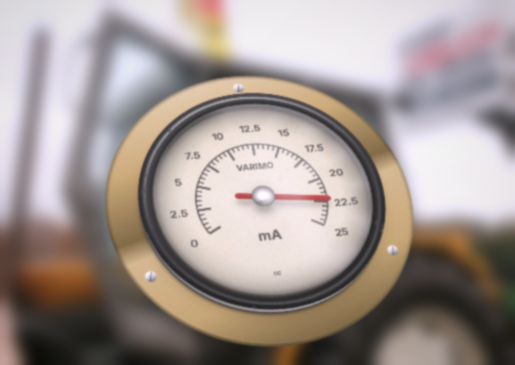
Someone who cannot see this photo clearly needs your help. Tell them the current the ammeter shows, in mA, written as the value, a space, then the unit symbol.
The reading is 22.5 mA
